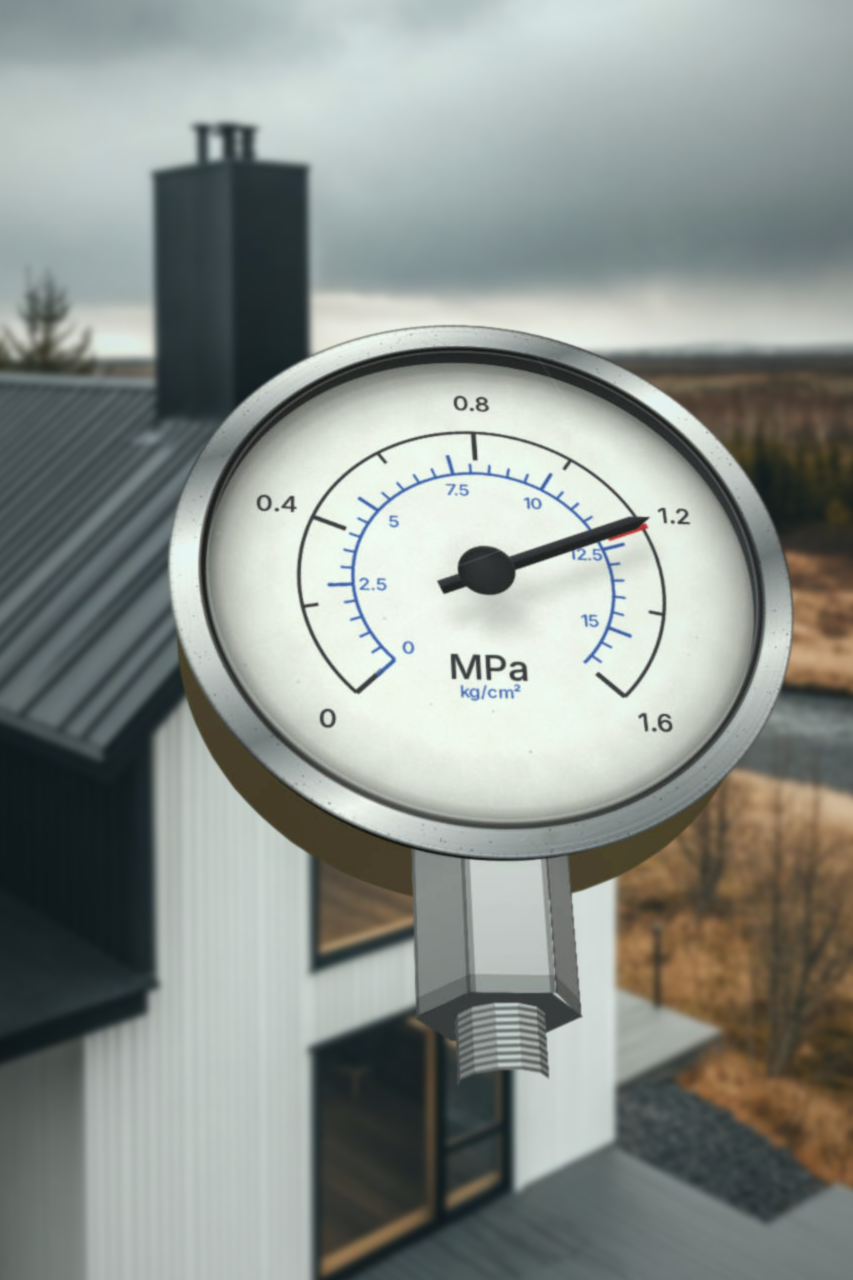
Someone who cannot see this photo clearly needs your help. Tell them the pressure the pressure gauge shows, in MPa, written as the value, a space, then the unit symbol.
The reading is 1.2 MPa
